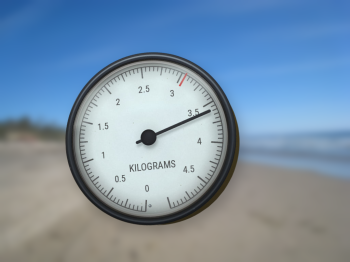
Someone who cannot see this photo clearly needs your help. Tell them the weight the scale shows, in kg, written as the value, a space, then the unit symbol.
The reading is 3.6 kg
